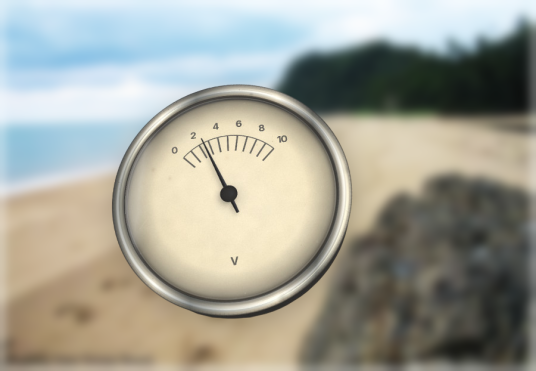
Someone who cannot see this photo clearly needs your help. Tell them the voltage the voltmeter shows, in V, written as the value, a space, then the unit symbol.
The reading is 2.5 V
